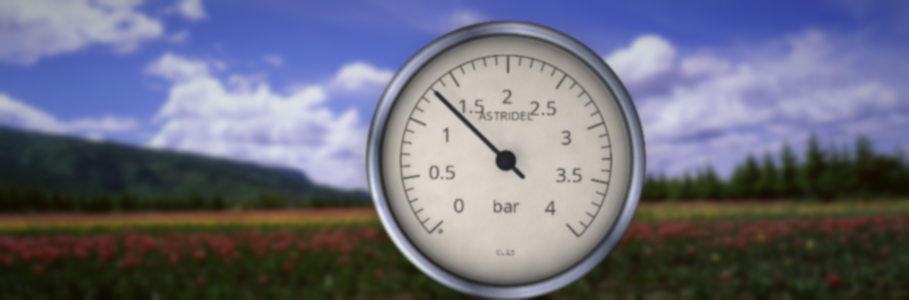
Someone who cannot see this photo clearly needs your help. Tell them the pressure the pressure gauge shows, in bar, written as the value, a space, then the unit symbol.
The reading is 1.3 bar
